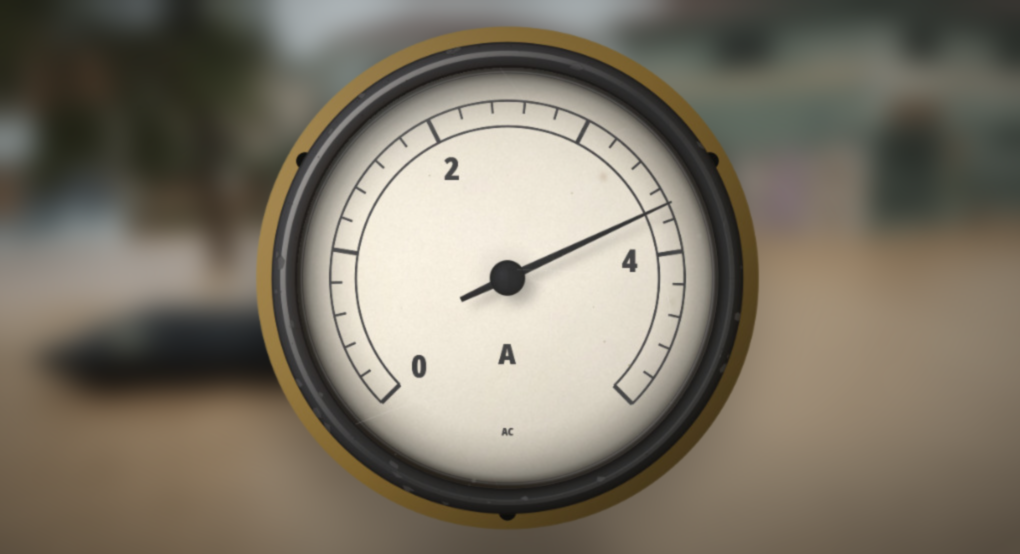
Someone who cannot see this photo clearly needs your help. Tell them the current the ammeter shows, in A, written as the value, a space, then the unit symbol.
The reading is 3.7 A
